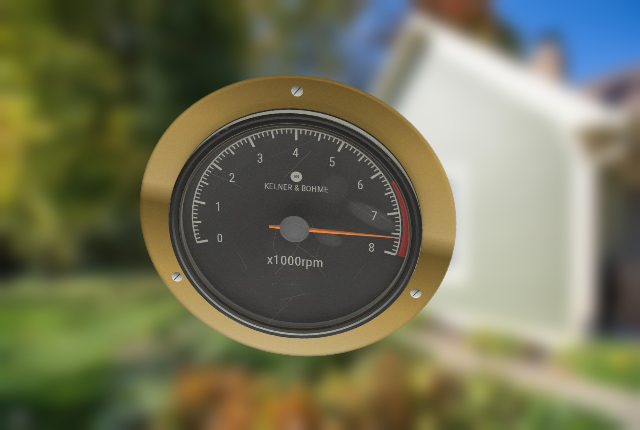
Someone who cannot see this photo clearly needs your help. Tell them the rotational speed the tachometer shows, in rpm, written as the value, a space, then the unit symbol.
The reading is 7500 rpm
